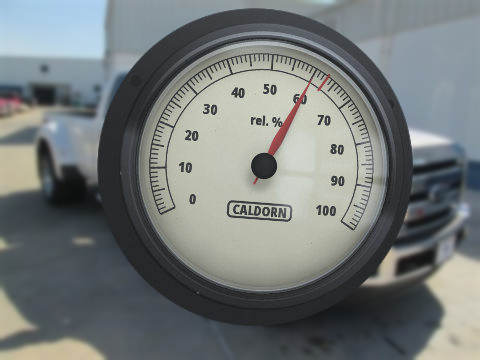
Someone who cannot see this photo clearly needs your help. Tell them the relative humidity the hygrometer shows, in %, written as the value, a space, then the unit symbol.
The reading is 60 %
